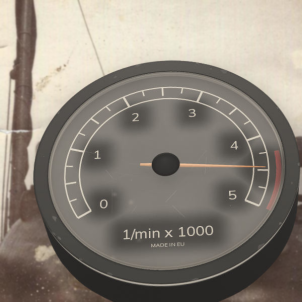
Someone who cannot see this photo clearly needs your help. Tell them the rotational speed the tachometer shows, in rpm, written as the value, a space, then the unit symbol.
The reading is 4500 rpm
